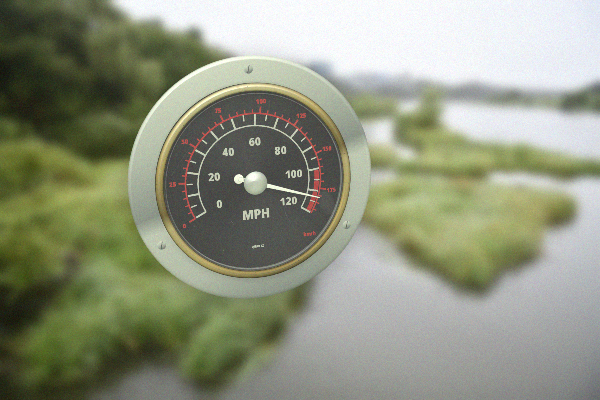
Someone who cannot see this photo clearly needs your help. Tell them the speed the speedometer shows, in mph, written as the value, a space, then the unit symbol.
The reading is 112.5 mph
